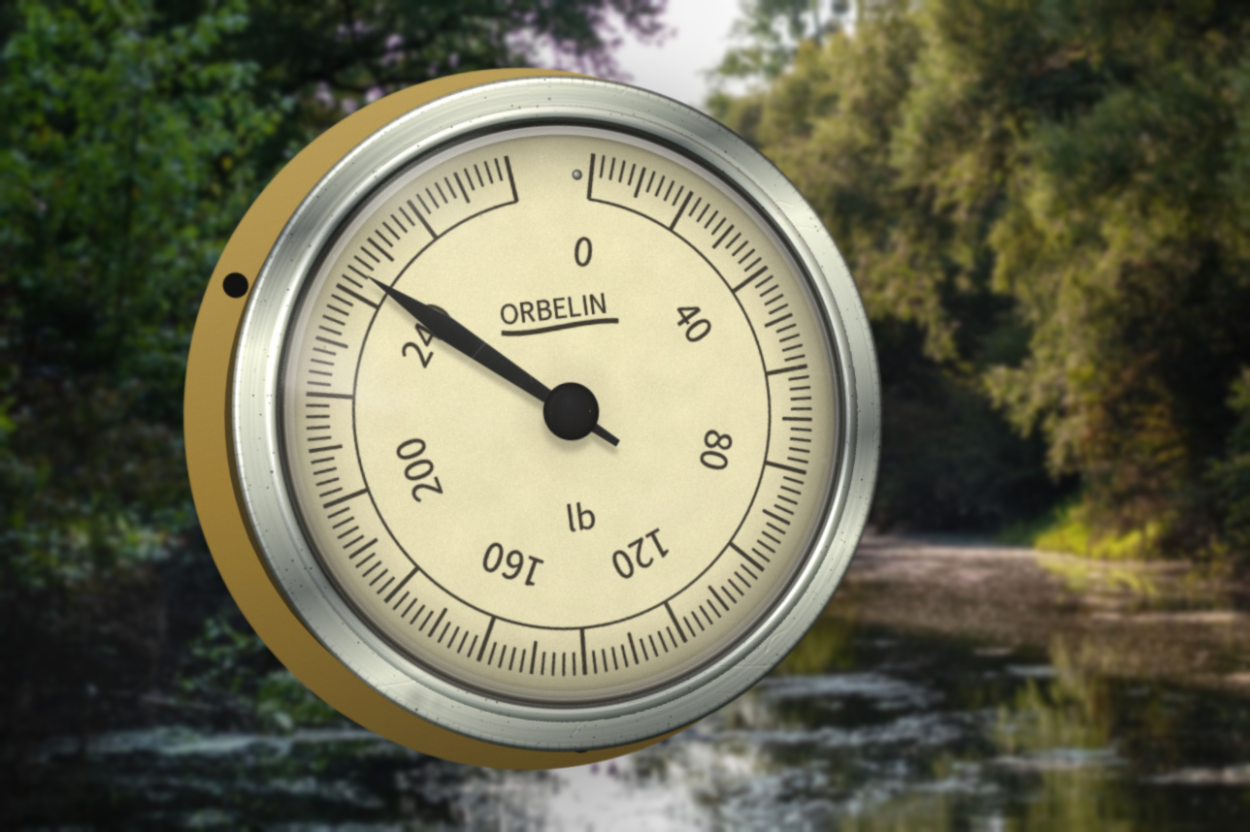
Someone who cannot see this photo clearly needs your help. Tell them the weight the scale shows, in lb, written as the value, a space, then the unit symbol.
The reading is 244 lb
